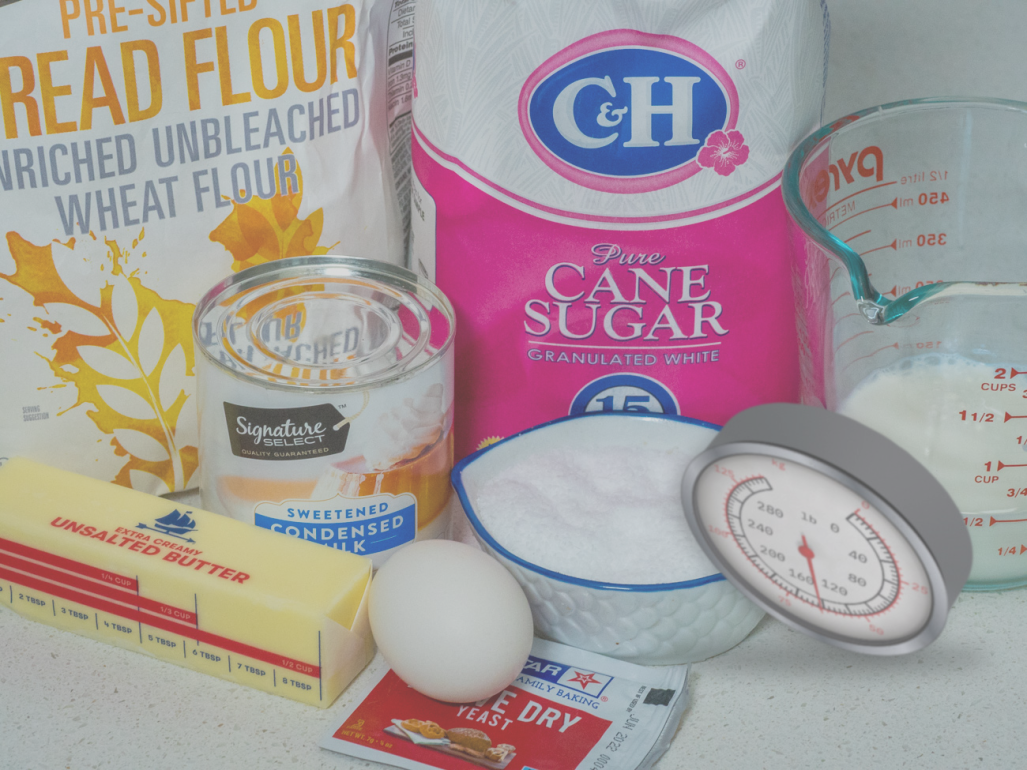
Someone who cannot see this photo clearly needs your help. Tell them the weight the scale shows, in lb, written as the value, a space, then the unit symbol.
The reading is 140 lb
